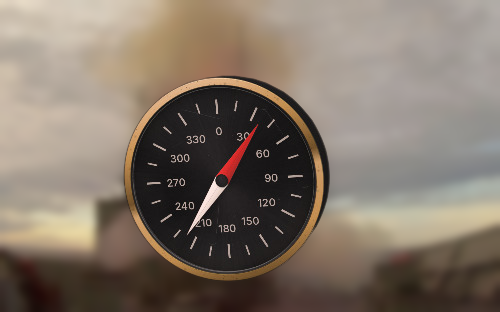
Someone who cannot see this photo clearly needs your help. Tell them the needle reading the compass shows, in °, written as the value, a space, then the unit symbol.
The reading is 37.5 °
